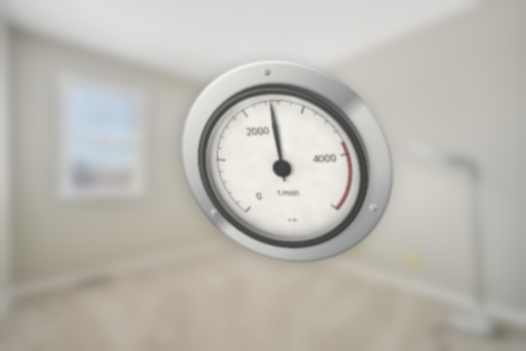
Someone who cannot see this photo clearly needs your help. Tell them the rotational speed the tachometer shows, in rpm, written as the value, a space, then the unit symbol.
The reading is 2500 rpm
